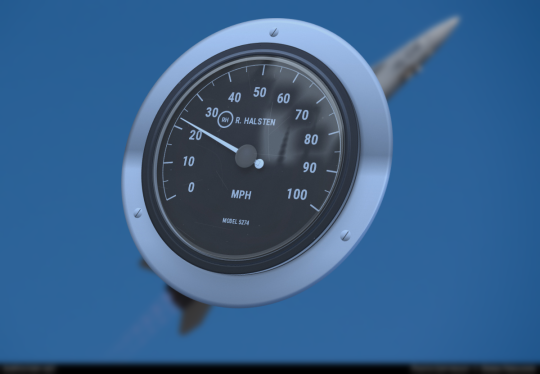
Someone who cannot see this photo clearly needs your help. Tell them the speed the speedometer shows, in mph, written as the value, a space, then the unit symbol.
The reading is 22.5 mph
